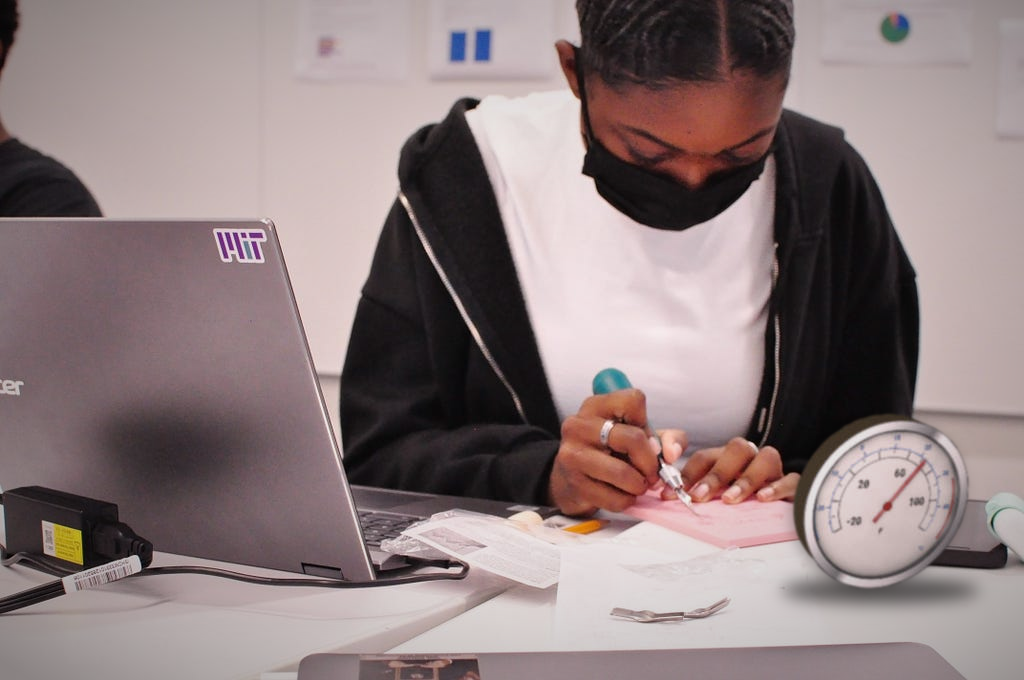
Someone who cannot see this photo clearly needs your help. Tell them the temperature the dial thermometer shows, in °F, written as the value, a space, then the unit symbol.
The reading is 70 °F
